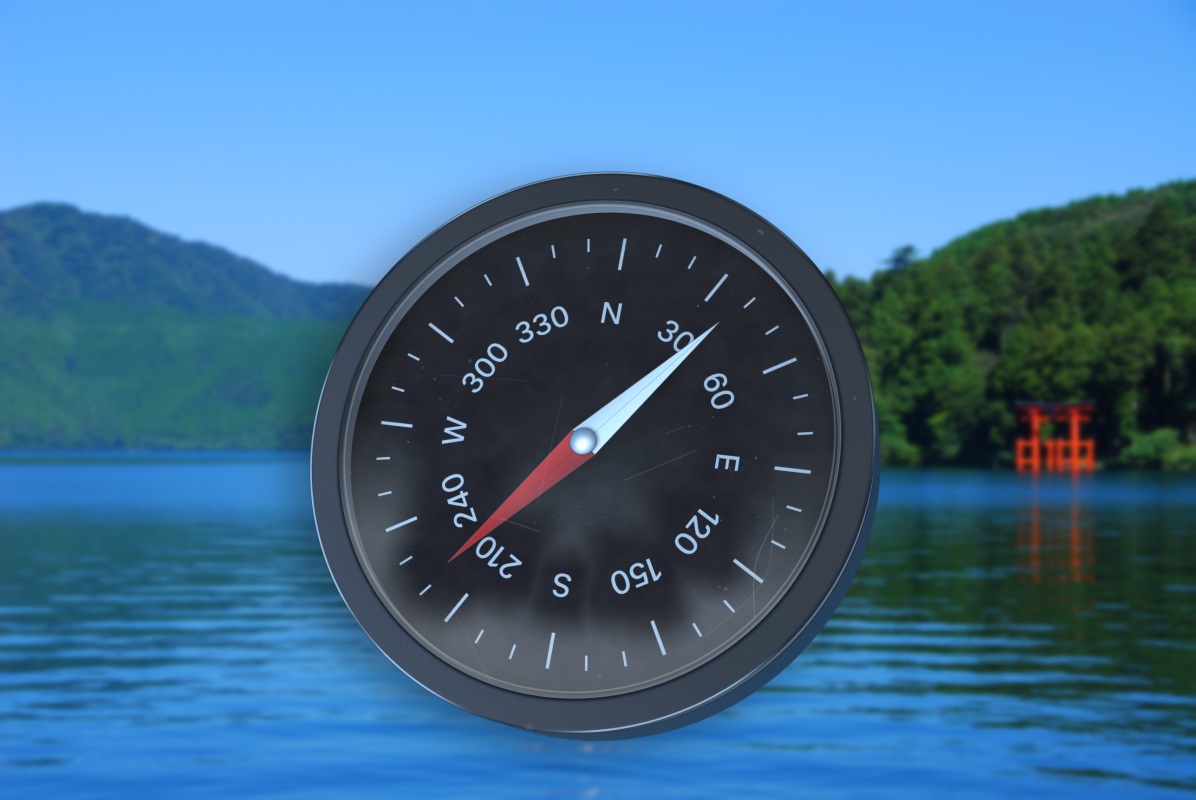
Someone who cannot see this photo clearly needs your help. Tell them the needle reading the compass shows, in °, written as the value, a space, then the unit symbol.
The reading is 220 °
